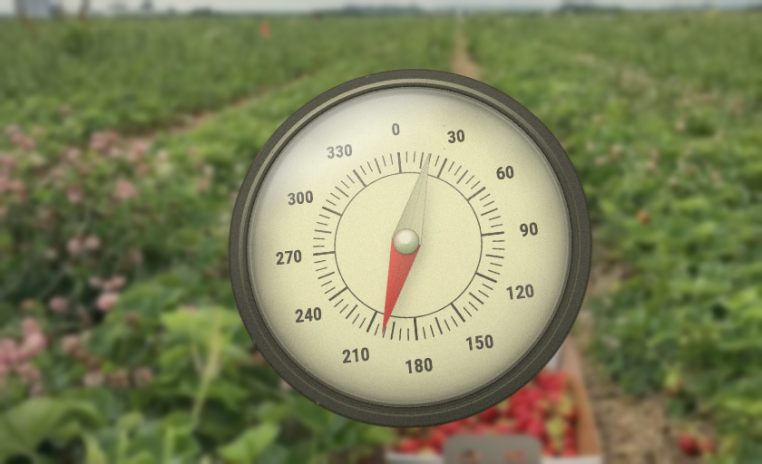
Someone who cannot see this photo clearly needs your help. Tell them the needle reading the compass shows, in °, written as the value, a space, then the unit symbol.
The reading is 200 °
